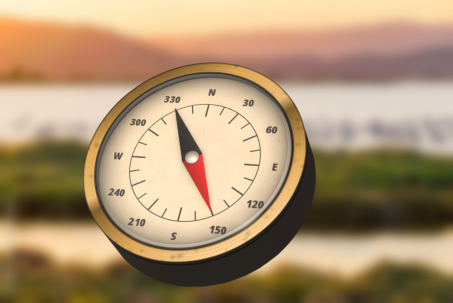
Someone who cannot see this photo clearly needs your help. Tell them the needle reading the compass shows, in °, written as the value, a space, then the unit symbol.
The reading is 150 °
